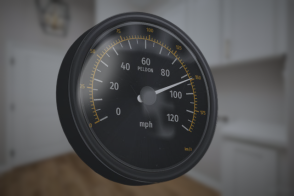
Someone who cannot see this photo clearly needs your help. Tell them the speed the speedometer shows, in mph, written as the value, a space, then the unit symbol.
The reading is 92.5 mph
